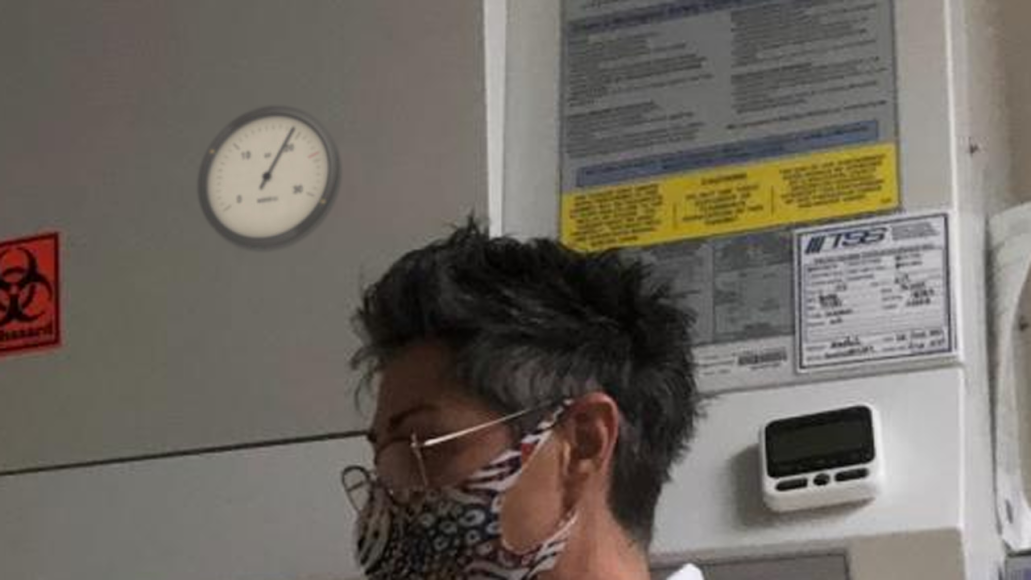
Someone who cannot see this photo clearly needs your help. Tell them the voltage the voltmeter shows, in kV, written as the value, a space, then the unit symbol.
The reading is 19 kV
